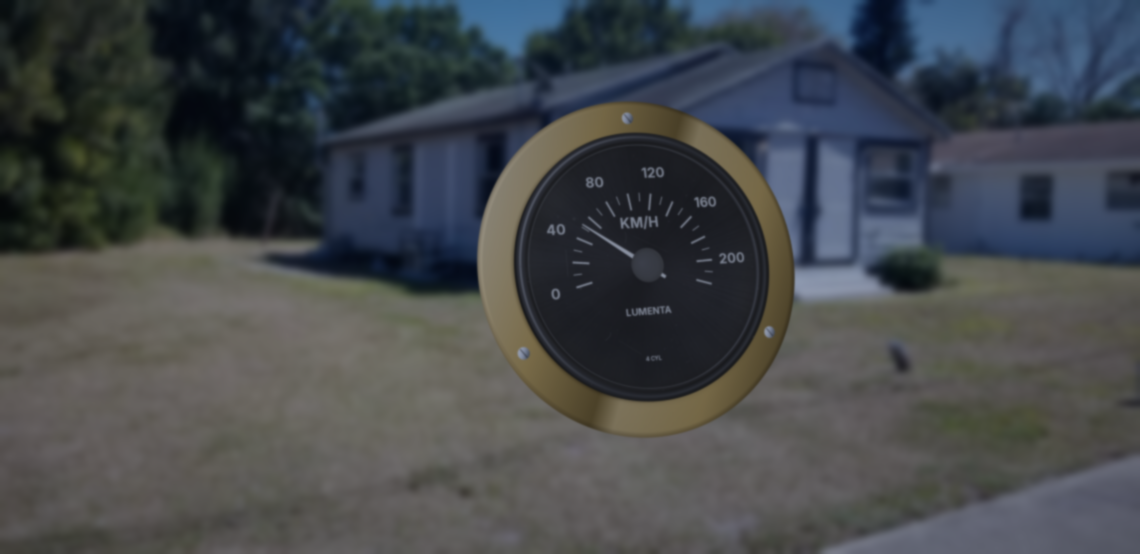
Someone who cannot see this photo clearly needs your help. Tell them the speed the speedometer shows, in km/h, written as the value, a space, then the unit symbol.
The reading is 50 km/h
